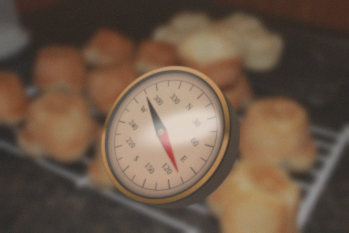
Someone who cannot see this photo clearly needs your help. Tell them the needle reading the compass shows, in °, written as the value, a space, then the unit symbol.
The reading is 105 °
